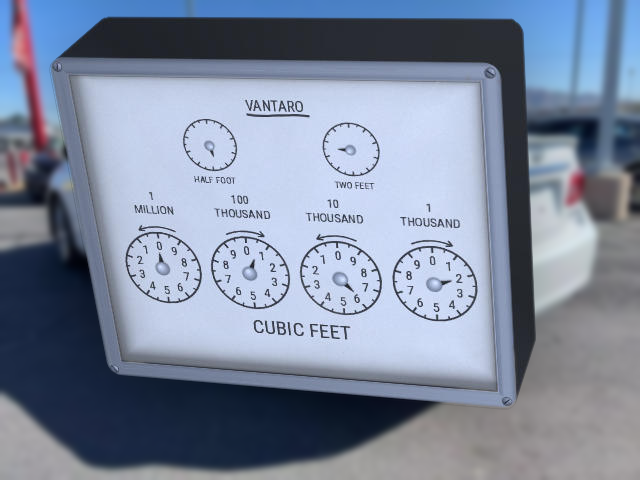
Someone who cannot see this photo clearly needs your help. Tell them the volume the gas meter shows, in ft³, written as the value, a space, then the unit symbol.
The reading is 6200 ft³
